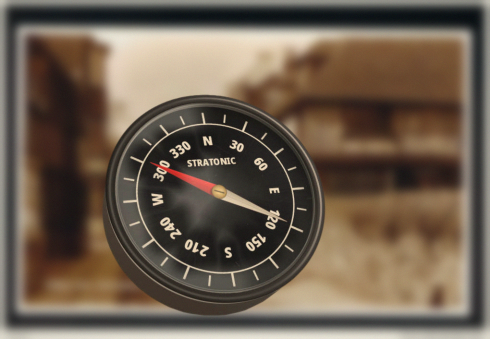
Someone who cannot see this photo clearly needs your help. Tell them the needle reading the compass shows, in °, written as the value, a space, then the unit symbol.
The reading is 300 °
